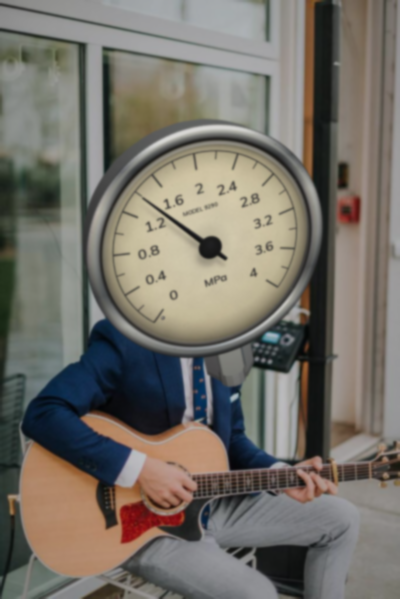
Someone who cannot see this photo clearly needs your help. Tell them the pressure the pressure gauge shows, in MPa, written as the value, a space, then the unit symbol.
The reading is 1.4 MPa
